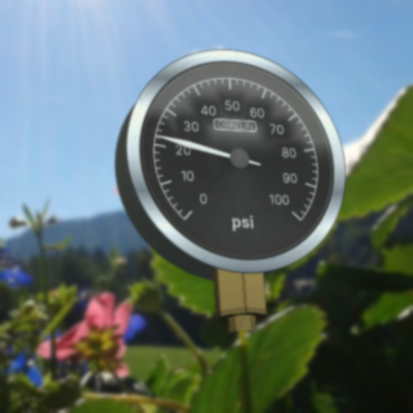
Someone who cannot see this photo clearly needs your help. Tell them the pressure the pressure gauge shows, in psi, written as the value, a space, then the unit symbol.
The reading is 22 psi
